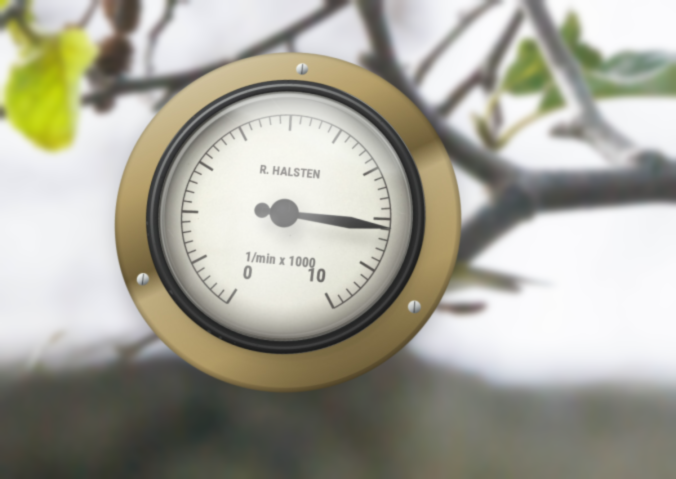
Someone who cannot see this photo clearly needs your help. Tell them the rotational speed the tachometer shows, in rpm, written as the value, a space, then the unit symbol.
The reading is 8200 rpm
